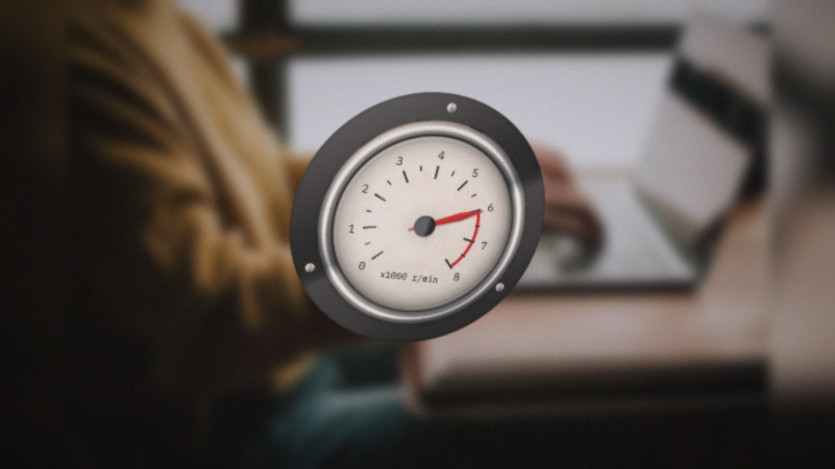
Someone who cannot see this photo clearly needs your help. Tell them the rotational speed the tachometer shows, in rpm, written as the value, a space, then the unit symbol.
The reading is 6000 rpm
